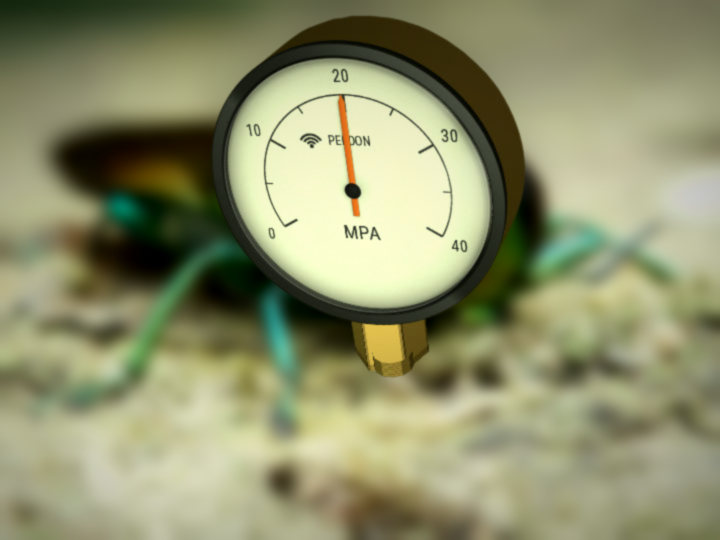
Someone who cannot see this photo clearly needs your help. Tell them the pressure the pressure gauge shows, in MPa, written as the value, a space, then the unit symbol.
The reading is 20 MPa
